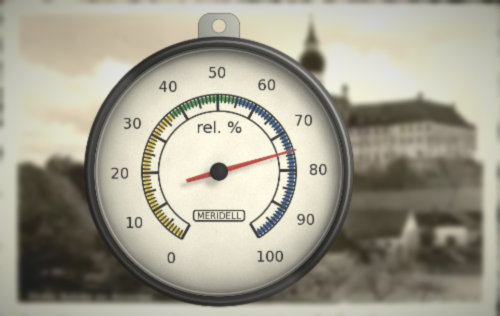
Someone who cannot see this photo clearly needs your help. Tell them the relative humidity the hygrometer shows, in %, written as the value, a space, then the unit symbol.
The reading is 75 %
